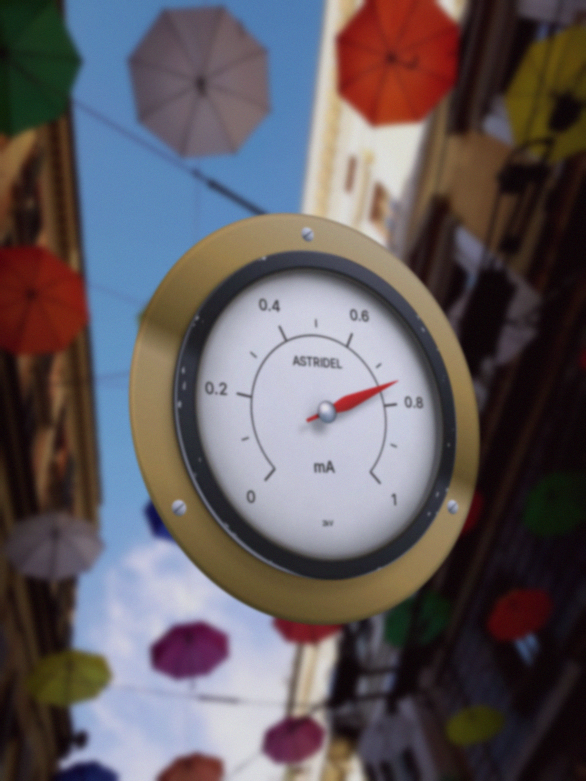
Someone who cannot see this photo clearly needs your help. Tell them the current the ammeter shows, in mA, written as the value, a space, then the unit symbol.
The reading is 0.75 mA
